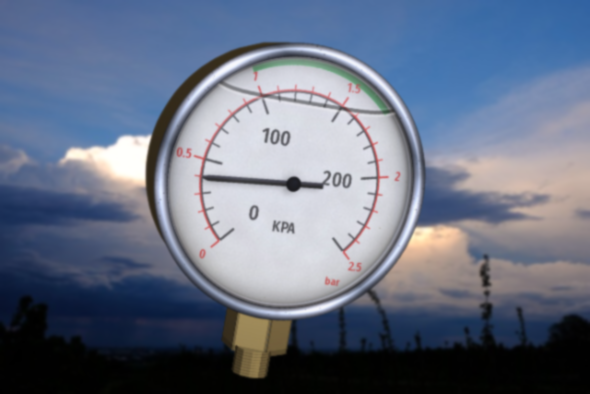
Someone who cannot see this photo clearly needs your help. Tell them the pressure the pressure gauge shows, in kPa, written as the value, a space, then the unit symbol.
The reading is 40 kPa
